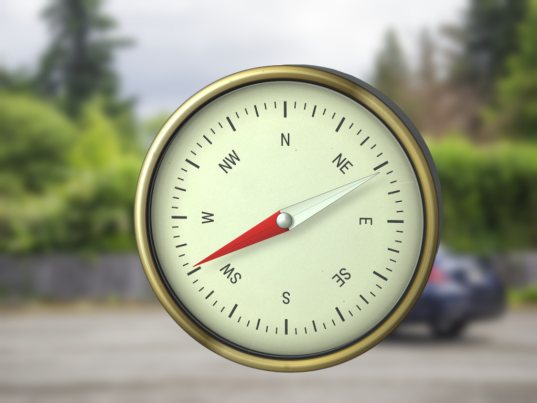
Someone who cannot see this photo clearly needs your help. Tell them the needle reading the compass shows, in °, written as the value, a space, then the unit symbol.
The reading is 242.5 °
